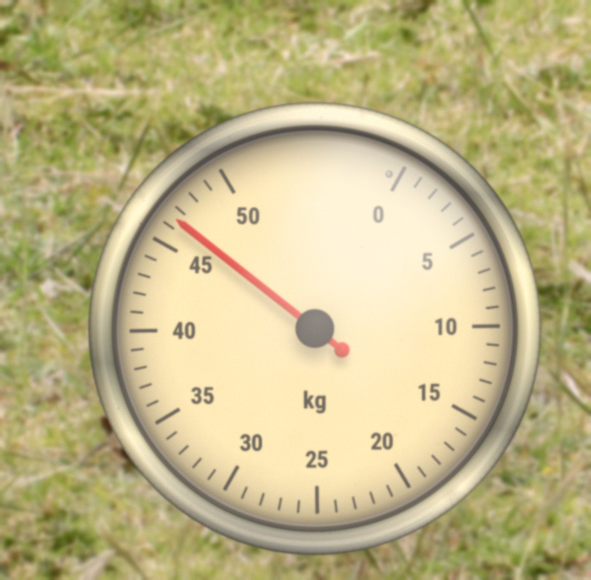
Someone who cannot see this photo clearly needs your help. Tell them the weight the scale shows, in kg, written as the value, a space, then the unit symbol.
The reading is 46.5 kg
